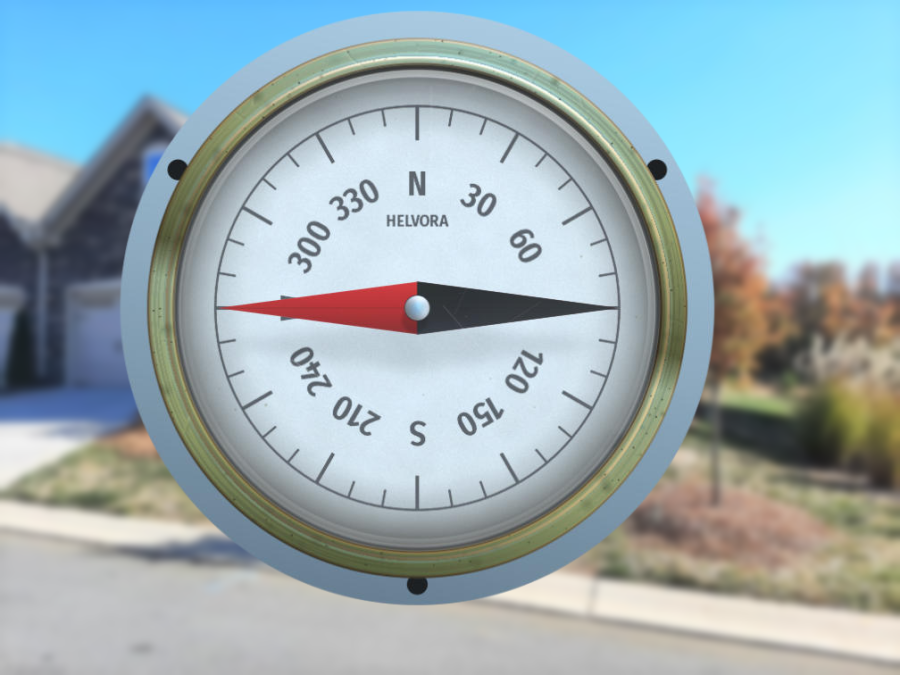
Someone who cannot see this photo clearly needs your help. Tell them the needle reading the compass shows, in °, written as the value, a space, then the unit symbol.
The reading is 270 °
